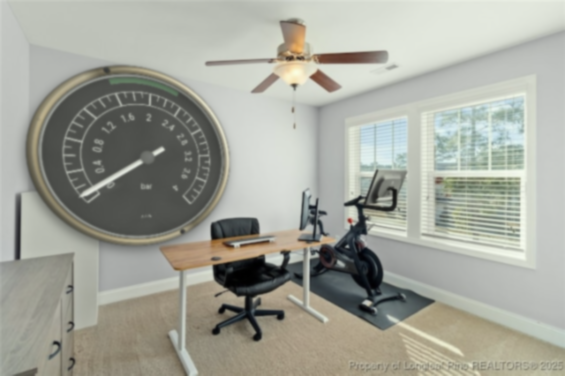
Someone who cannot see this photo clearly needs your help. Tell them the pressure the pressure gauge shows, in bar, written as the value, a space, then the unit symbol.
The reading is 0.1 bar
